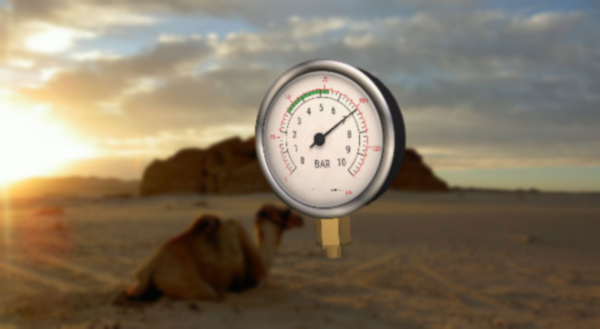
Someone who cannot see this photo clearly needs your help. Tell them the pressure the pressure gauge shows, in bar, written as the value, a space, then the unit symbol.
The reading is 7 bar
